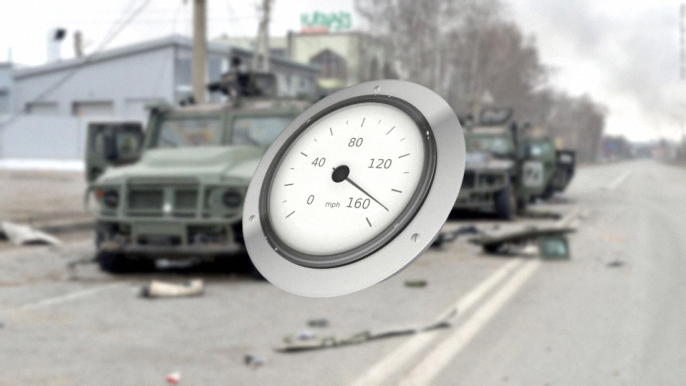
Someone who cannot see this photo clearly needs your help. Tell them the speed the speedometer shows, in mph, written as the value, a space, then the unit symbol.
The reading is 150 mph
